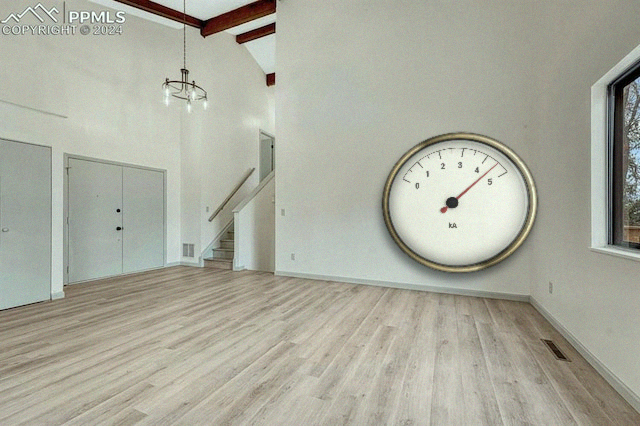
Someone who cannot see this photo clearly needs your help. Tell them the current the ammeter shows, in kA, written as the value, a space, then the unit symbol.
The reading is 4.5 kA
